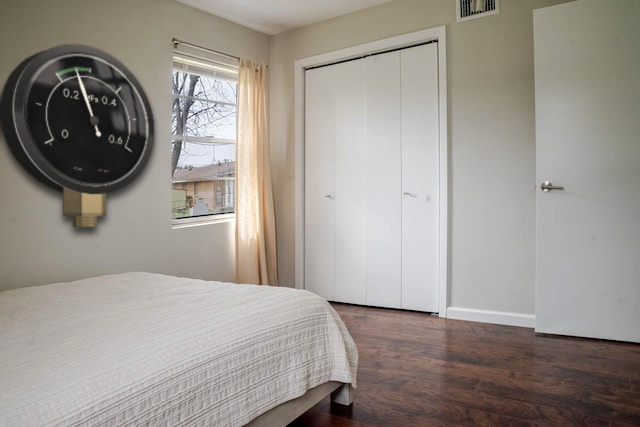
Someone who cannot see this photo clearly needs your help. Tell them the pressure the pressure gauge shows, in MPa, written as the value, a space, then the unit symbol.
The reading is 0.25 MPa
